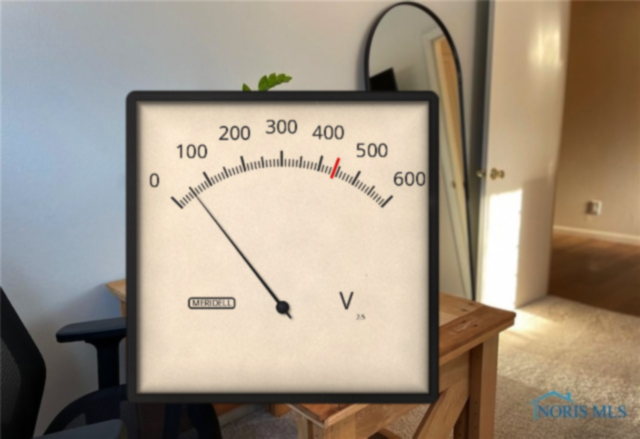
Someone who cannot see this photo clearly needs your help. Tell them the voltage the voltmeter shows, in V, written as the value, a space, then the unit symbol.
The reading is 50 V
